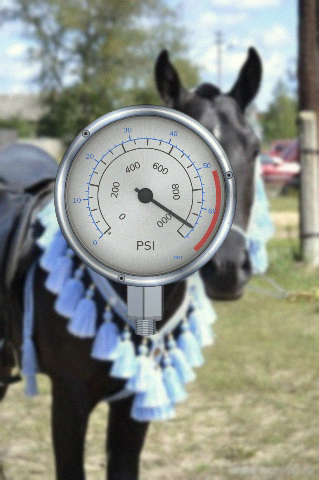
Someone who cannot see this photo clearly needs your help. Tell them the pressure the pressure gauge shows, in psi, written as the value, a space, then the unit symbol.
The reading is 950 psi
